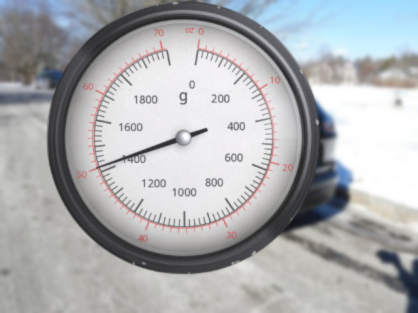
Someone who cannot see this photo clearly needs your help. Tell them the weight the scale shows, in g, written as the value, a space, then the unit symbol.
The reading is 1420 g
